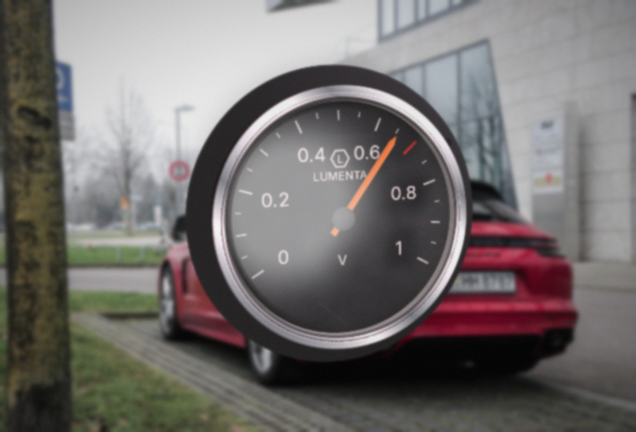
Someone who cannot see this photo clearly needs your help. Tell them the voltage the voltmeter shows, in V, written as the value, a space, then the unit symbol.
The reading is 0.65 V
